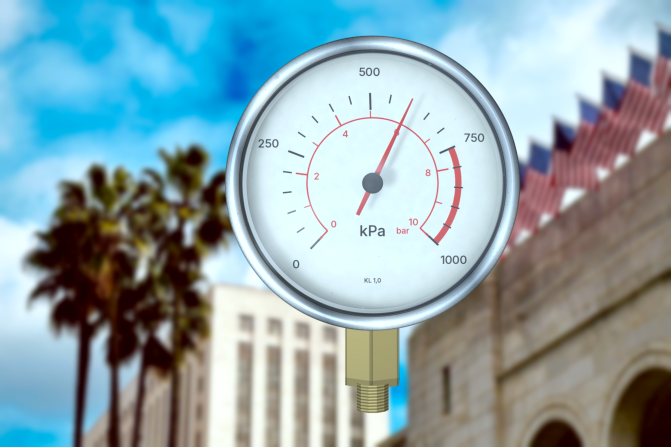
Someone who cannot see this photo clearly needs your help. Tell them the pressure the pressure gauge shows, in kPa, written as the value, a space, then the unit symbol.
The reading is 600 kPa
